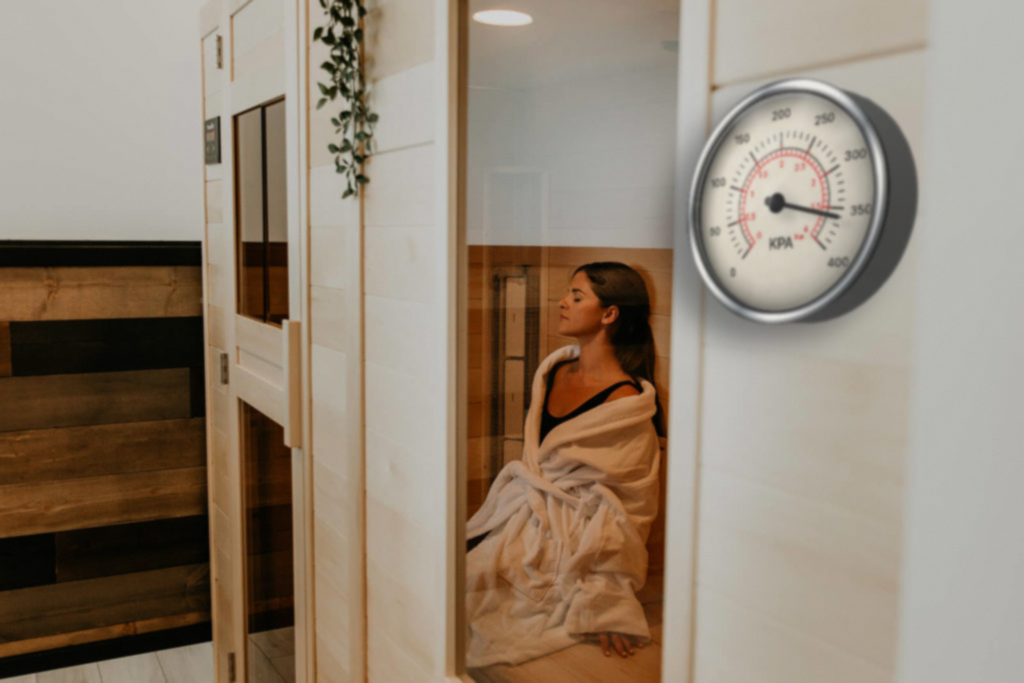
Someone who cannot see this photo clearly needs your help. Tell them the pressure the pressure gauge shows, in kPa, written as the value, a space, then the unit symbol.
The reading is 360 kPa
